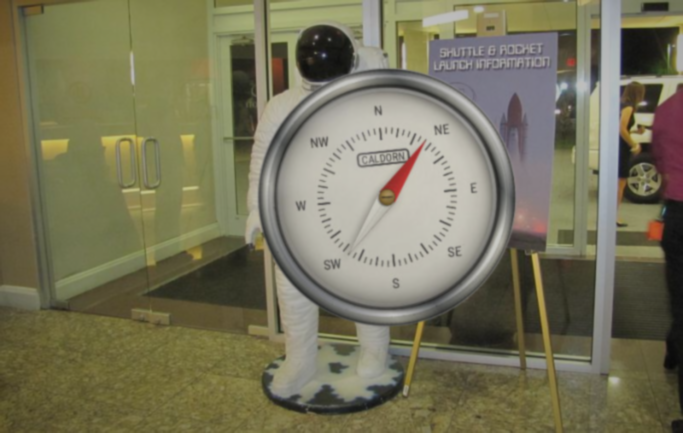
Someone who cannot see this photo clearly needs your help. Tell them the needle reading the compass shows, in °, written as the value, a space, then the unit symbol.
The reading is 40 °
